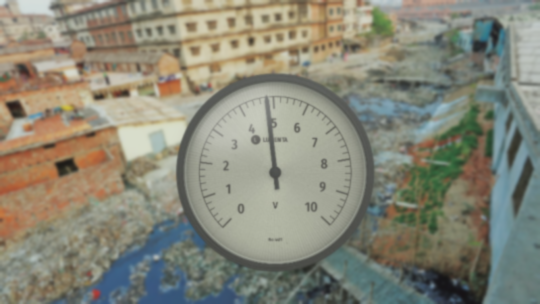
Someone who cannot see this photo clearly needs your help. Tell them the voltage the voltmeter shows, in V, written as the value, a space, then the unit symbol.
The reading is 4.8 V
